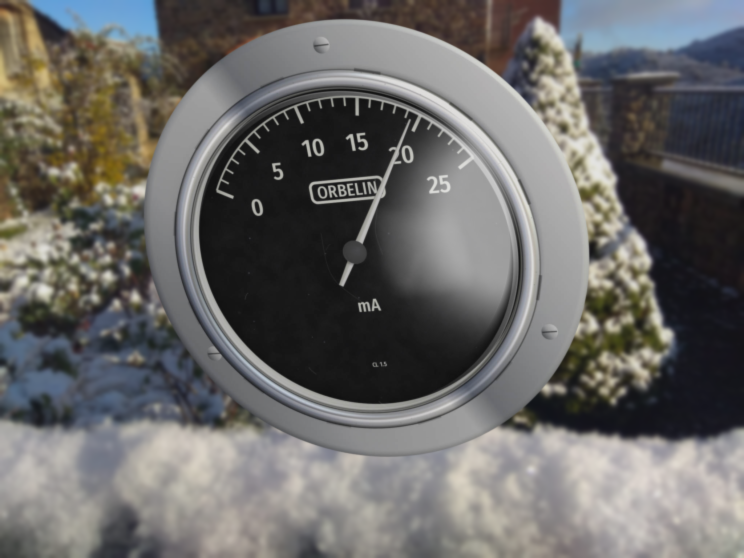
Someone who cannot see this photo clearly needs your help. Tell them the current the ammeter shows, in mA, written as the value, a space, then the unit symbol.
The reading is 19.5 mA
